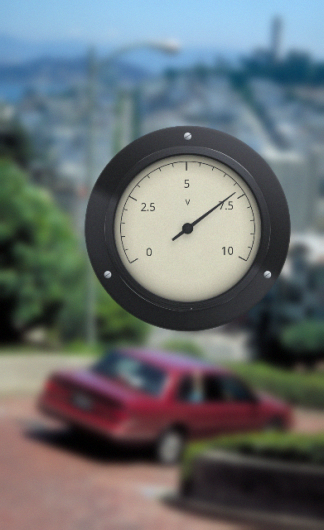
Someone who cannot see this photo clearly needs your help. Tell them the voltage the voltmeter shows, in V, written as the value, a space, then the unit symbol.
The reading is 7.25 V
